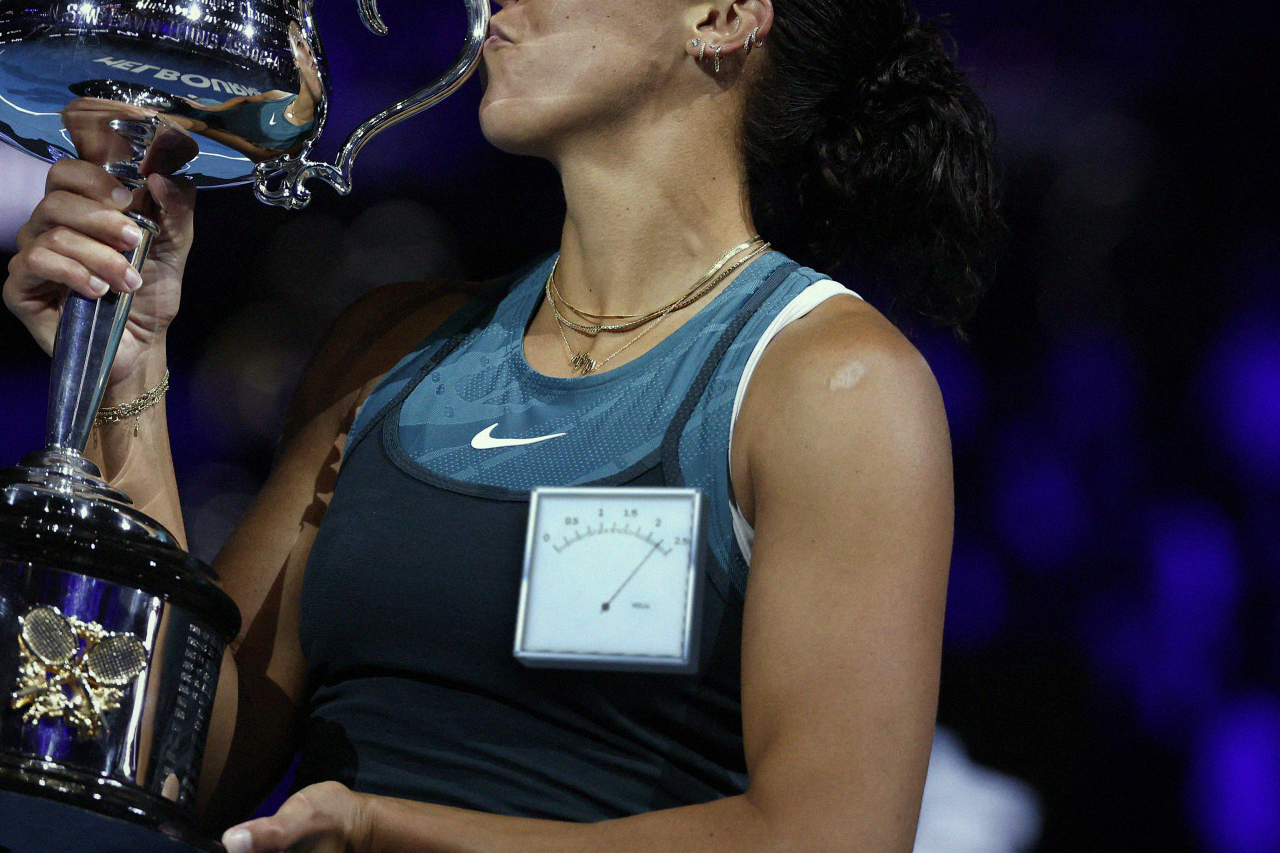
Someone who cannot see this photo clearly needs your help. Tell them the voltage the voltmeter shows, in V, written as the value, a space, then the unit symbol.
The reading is 2.25 V
